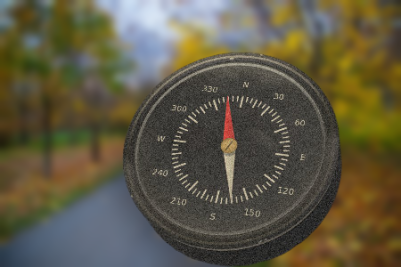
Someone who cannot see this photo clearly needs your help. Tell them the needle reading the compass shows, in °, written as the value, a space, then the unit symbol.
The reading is 345 °
